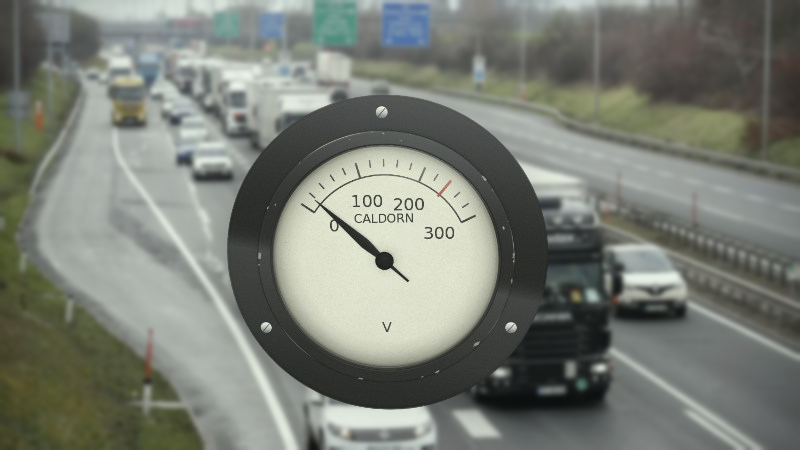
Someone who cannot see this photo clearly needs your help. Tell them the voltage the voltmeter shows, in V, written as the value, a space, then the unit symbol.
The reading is 20 V
